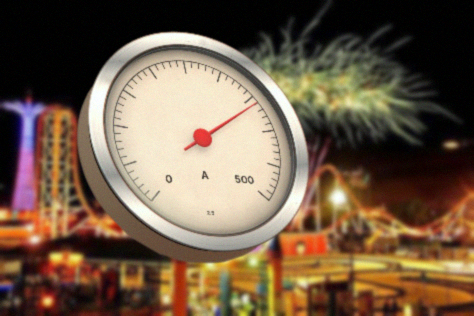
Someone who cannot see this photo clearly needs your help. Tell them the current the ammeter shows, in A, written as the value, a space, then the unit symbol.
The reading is 360 A
